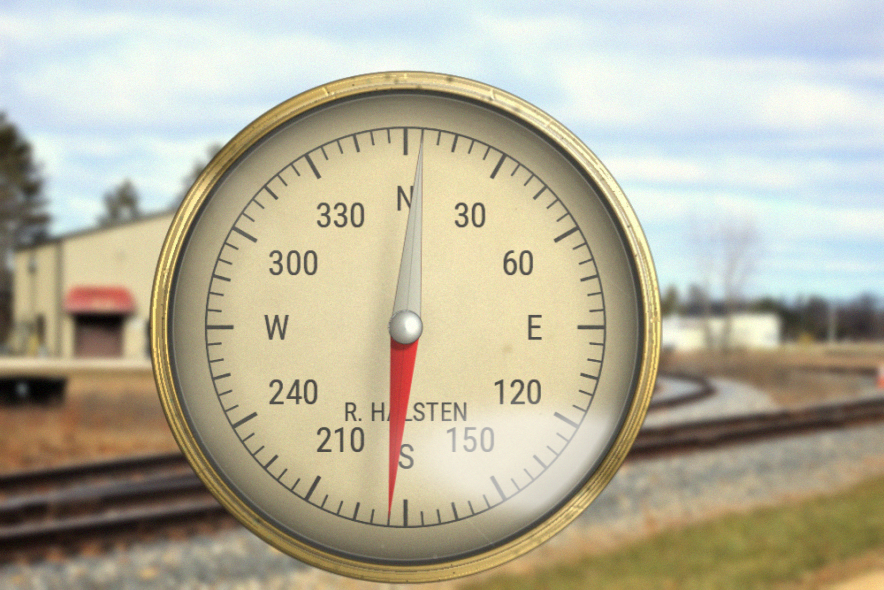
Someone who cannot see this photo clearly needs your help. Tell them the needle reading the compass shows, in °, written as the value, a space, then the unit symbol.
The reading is 185 °
